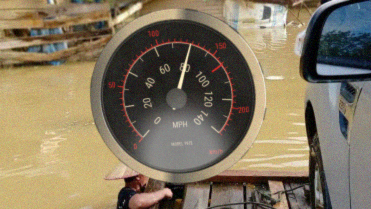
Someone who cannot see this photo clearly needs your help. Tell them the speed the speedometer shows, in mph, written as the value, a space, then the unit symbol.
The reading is 80 mph
